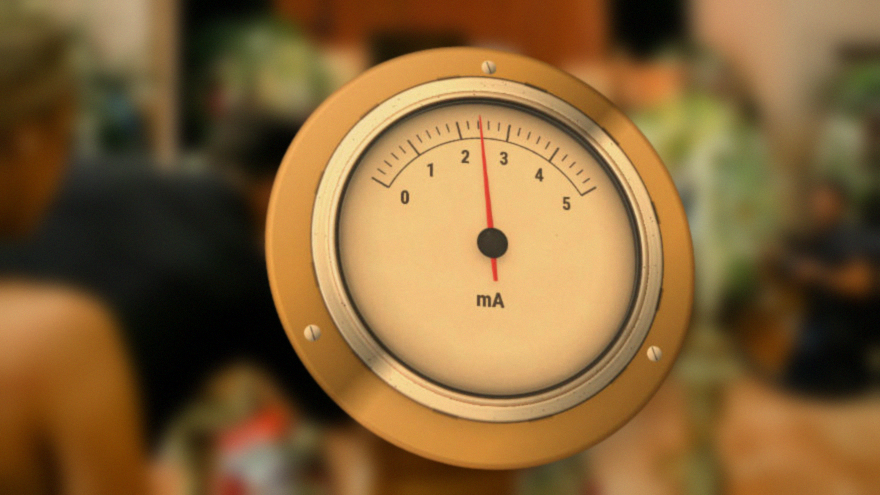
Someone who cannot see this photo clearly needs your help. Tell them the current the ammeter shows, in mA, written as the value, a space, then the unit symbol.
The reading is 2.4 mA
